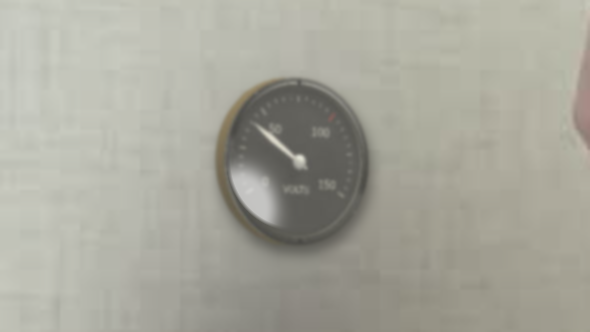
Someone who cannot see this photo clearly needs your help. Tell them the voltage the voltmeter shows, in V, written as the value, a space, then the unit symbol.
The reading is 40 V
